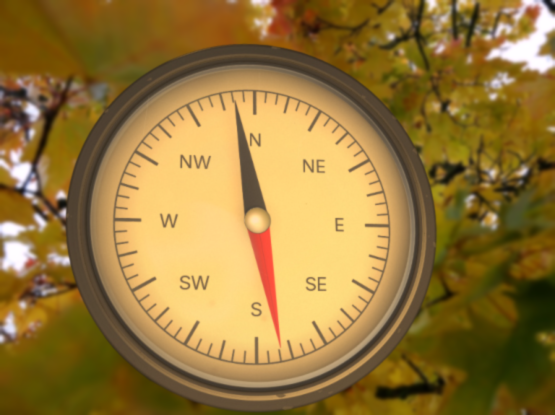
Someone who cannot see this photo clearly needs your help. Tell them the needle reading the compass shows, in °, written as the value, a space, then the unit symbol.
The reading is 170 °
